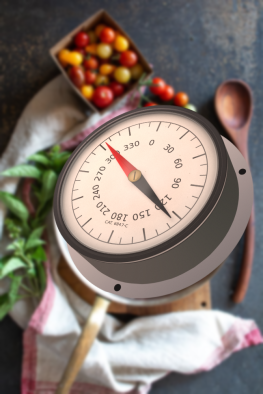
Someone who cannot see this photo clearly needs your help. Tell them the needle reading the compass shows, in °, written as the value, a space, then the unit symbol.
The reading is 305 °
